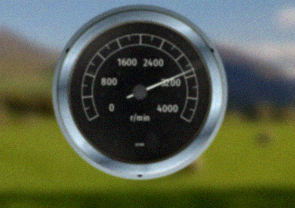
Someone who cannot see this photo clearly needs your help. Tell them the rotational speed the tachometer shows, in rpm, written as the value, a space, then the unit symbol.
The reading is 3100 rpm
